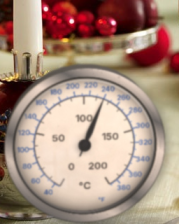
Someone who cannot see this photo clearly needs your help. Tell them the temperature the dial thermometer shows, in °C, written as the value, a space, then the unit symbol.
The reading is 115 °C
